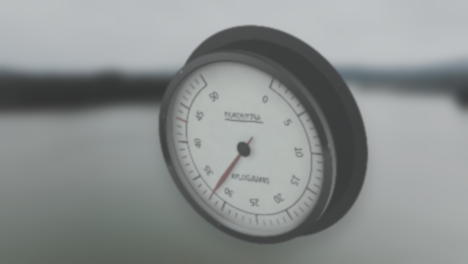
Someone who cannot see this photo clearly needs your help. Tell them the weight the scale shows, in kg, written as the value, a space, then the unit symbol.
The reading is 32 kg
